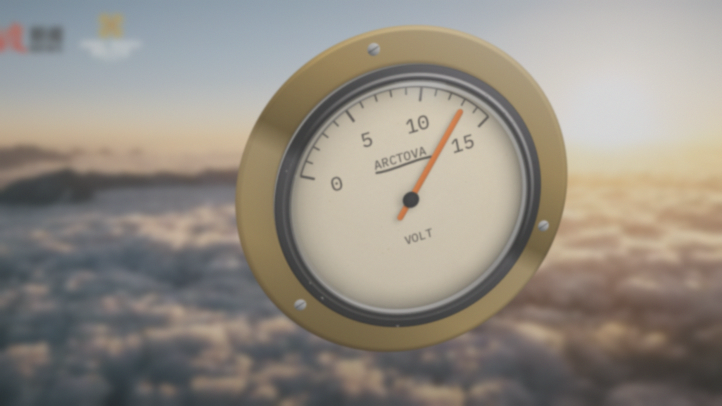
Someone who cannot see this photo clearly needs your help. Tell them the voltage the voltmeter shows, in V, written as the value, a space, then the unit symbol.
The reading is 13 V
